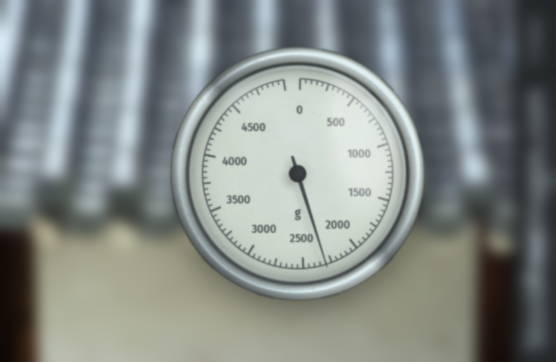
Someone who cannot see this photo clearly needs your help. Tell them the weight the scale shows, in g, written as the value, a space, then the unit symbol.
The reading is 2300 g
